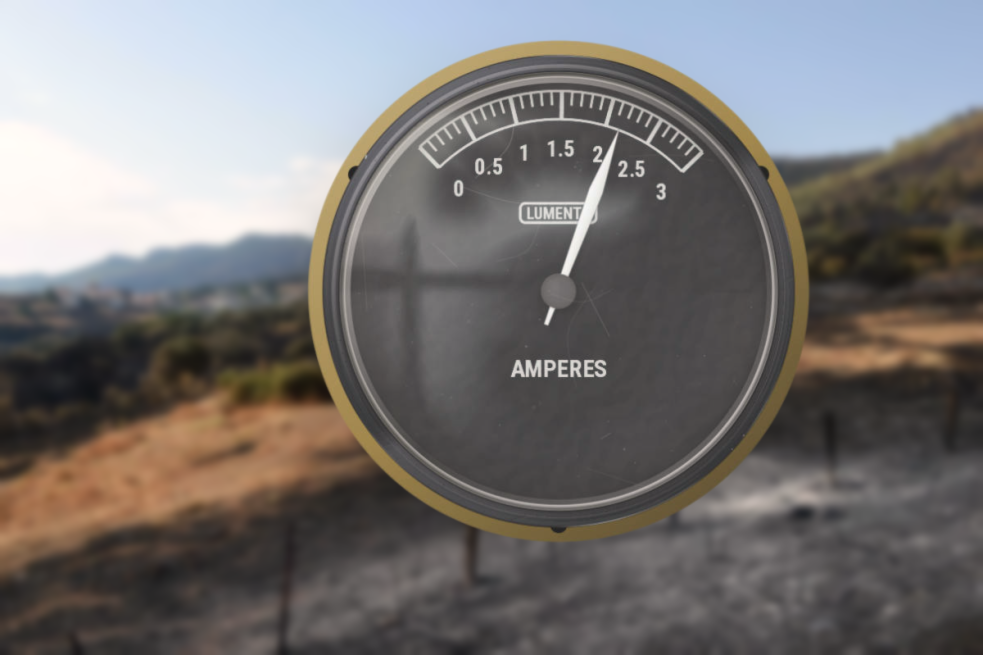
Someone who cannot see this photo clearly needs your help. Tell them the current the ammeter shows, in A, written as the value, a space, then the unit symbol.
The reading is 2.15 A
